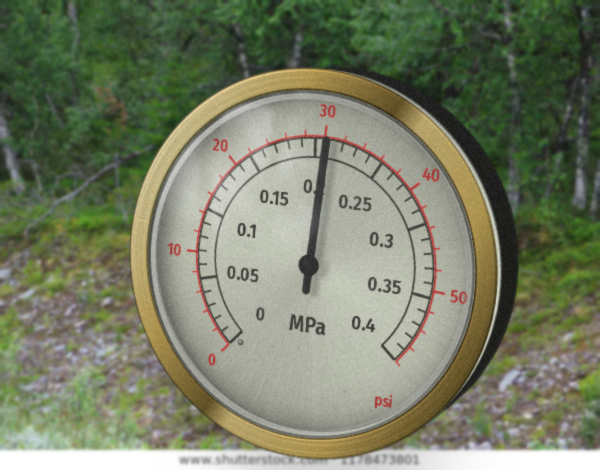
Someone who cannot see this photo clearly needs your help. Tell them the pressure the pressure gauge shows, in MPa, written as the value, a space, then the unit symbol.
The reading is 0.21 MPa
